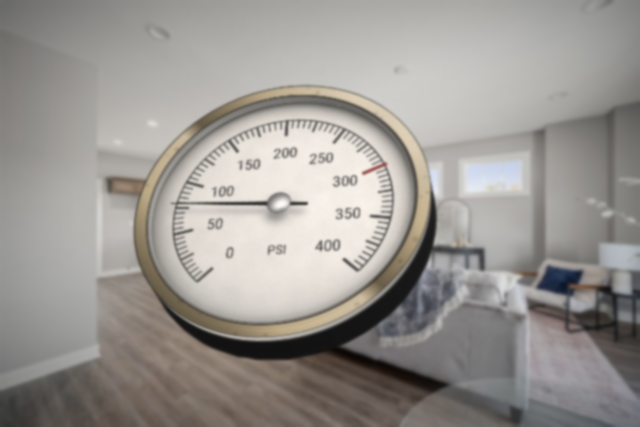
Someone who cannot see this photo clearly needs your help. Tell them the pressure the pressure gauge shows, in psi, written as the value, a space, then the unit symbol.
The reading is 75 psi
